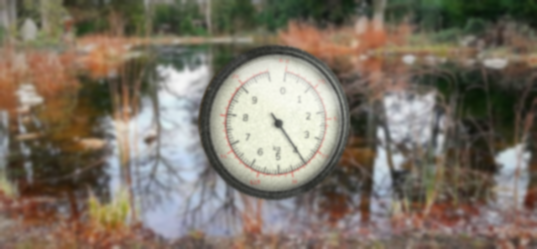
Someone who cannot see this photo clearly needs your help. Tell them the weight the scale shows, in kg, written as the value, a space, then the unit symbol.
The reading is 4 kg
